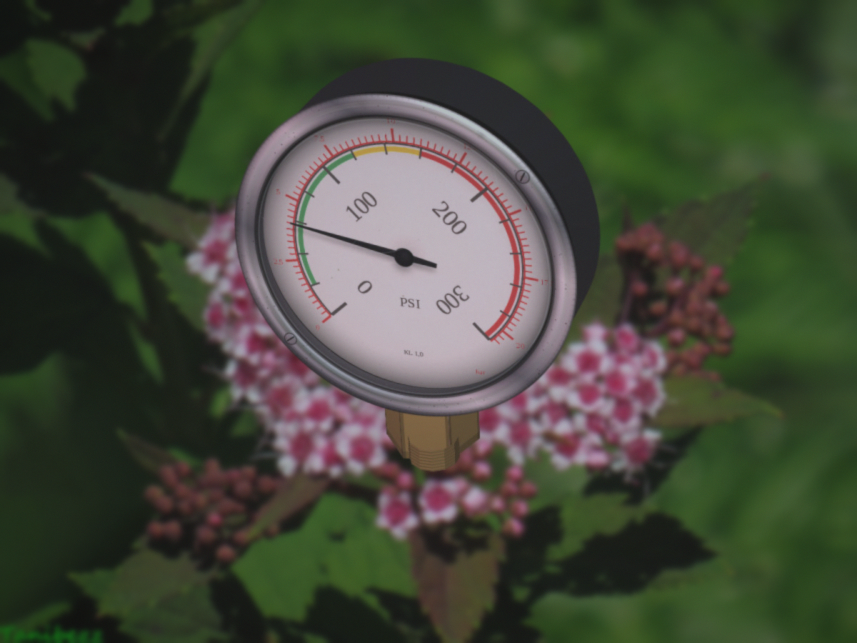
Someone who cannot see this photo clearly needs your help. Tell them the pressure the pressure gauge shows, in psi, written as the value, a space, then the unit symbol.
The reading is 60 psi
